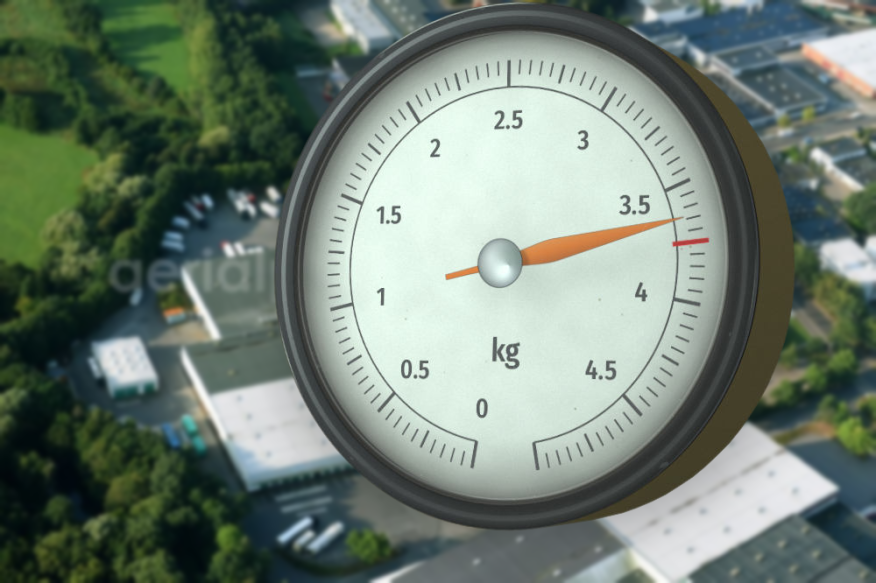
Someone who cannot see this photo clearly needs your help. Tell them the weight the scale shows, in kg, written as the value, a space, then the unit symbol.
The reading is 3.65 kg
